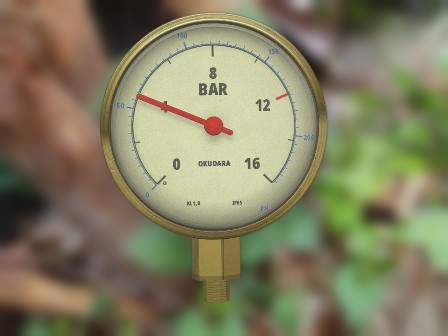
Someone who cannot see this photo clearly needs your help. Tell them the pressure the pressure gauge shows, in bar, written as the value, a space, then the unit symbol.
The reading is 4 bar
